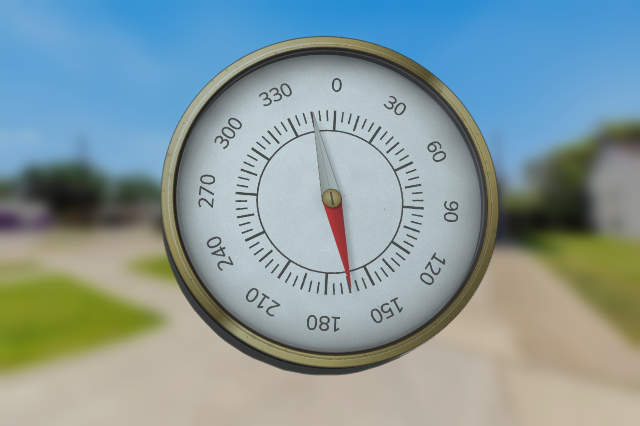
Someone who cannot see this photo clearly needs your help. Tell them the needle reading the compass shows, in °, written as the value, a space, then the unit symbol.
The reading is 165 °
